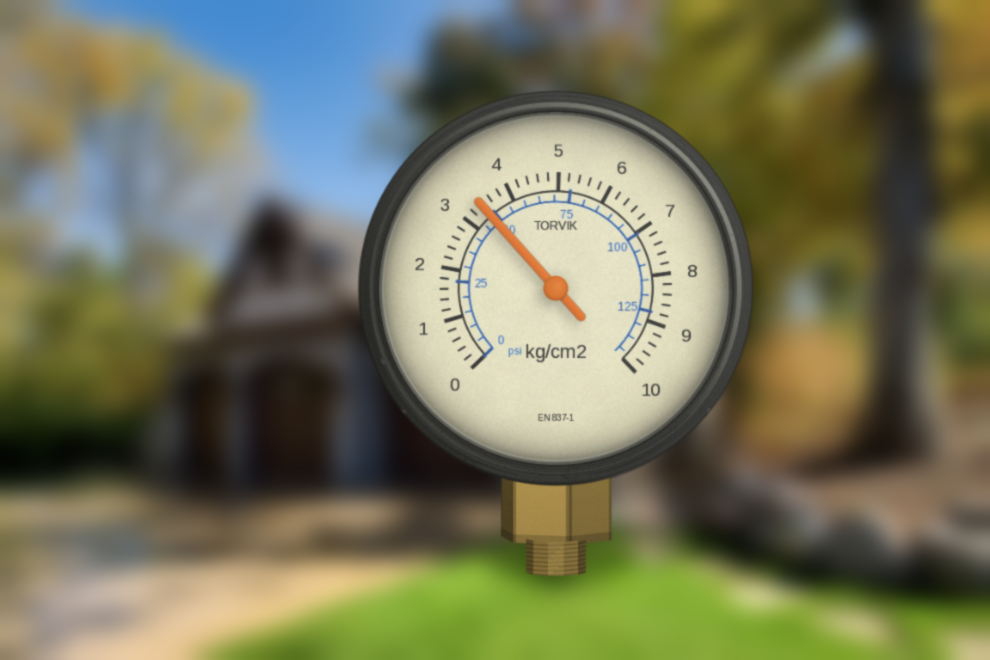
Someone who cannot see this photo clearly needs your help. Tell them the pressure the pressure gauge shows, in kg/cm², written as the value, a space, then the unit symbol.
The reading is 3.4 kg/cm²
